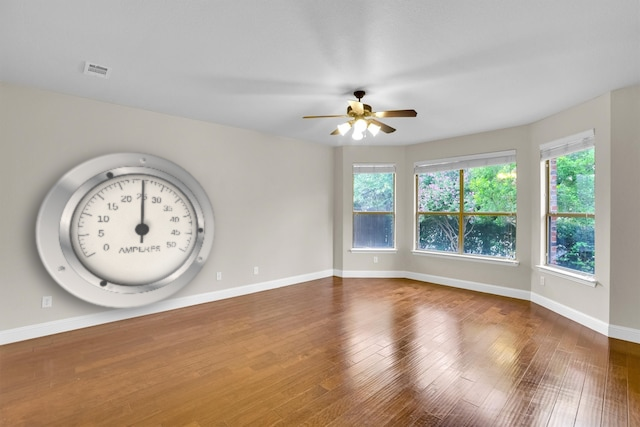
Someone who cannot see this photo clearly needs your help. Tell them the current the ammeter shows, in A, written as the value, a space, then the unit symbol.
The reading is 25 A
